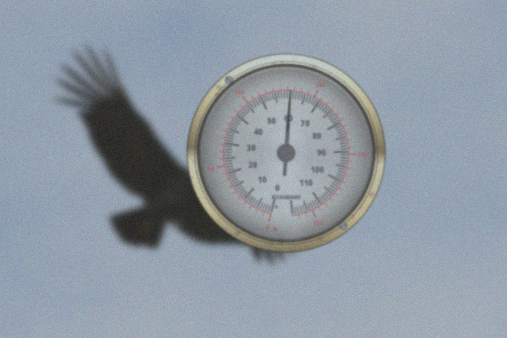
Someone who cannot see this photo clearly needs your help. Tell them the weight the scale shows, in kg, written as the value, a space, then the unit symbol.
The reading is 60 kg
